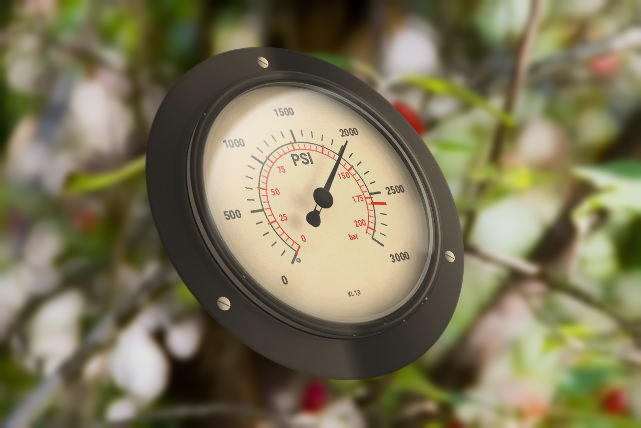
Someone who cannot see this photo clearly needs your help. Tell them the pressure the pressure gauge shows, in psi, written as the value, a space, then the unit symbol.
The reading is 2000 psi
